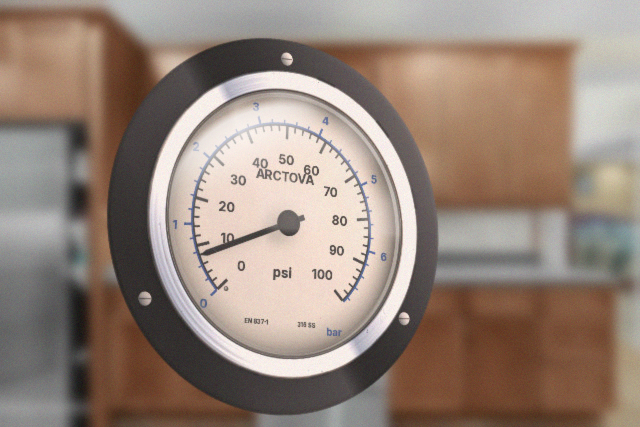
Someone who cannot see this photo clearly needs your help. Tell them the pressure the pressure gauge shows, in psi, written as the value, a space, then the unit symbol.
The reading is 8 psi
